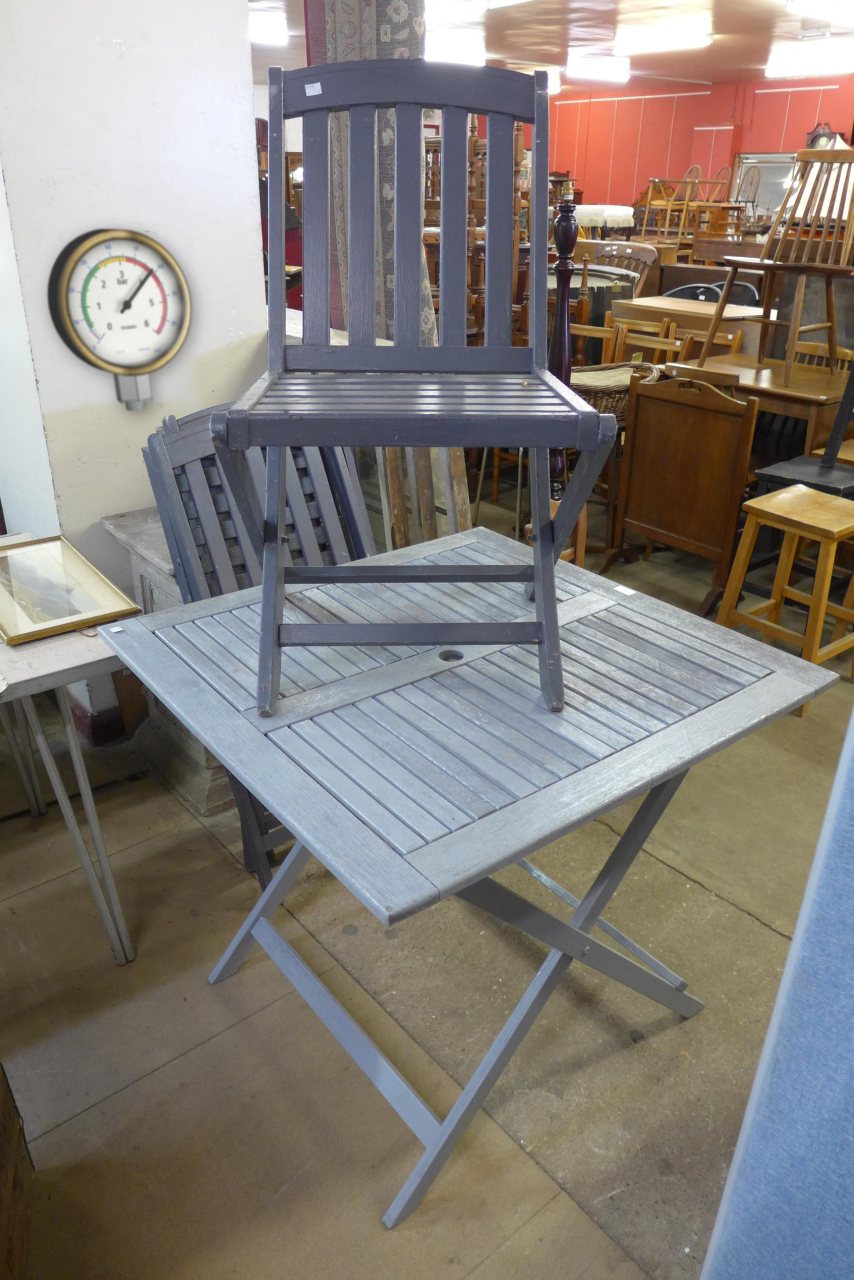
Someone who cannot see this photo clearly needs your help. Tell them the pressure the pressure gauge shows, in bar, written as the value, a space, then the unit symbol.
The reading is 4 bar
